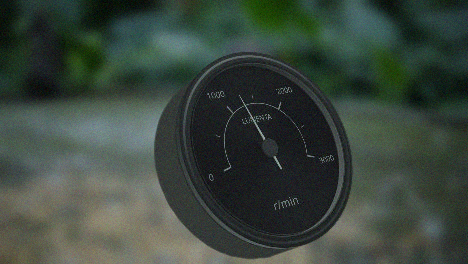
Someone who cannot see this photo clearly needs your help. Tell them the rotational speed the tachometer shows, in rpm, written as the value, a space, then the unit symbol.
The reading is 1250 rpm
